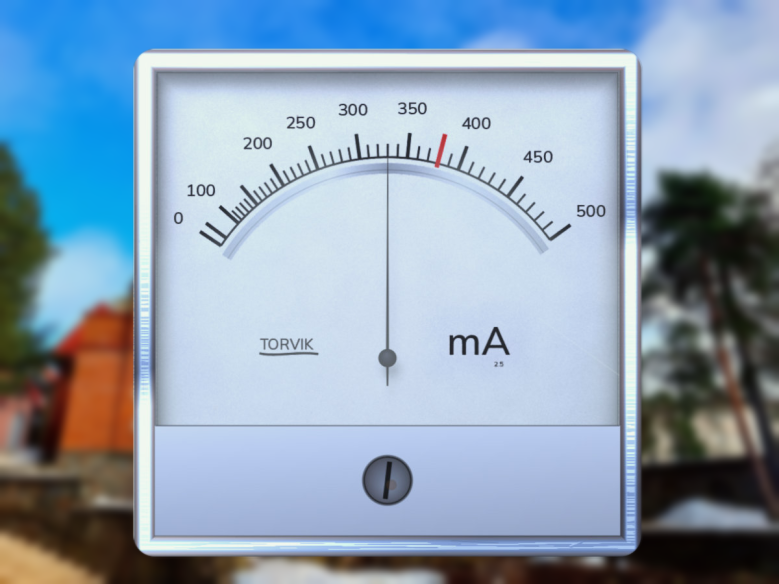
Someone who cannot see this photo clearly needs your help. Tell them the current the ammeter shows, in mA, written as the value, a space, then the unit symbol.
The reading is 330 mA
